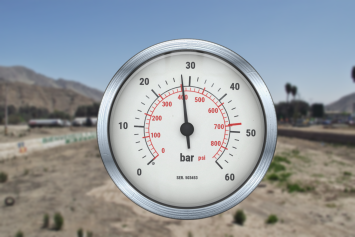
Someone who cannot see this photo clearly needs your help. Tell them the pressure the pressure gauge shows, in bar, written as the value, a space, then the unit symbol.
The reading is 28 bar
